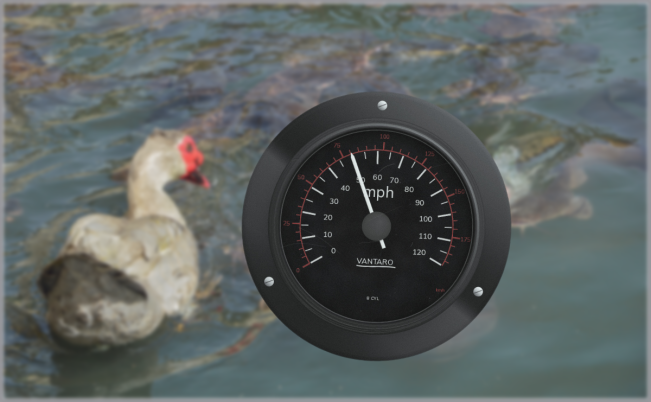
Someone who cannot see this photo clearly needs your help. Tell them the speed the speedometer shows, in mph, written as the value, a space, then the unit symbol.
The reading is 50 mph
